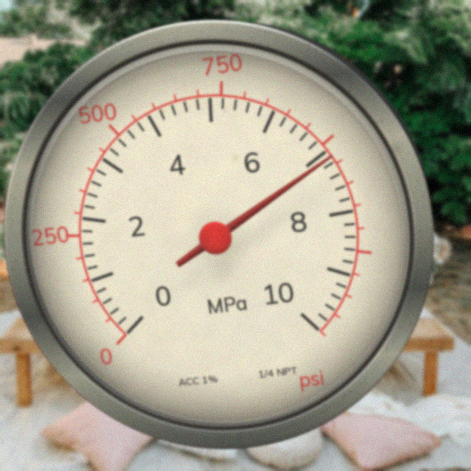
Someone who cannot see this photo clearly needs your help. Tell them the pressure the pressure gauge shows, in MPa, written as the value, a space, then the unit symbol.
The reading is 7.1 MPa
